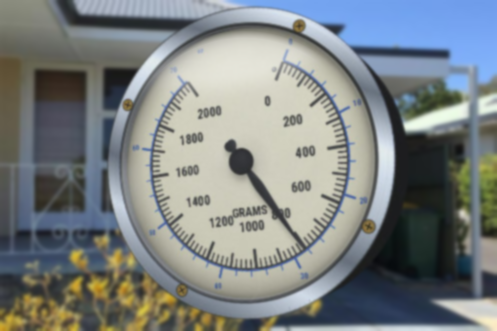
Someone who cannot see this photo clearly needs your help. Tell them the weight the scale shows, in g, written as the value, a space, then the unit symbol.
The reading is 800 g
